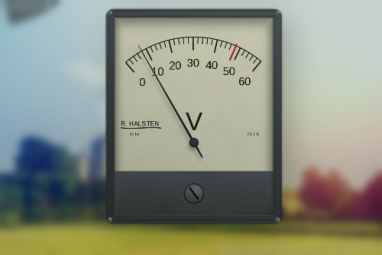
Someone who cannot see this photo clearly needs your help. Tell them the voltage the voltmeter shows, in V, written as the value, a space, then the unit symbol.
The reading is 8 V
